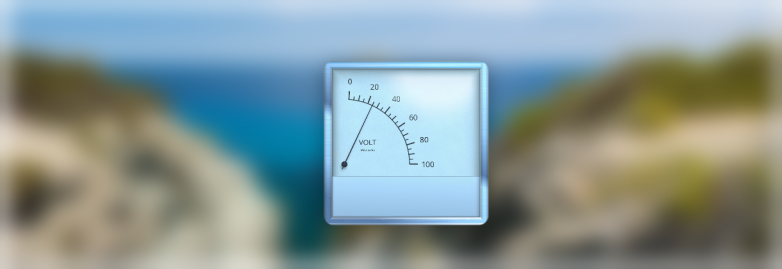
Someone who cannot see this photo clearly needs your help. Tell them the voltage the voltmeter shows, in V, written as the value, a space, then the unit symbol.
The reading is 25 V
